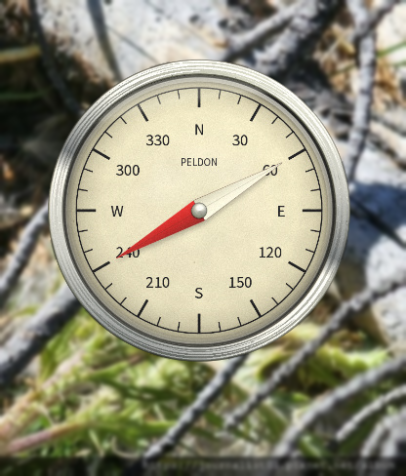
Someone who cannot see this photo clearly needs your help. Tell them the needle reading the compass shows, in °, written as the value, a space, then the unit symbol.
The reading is 240 °
